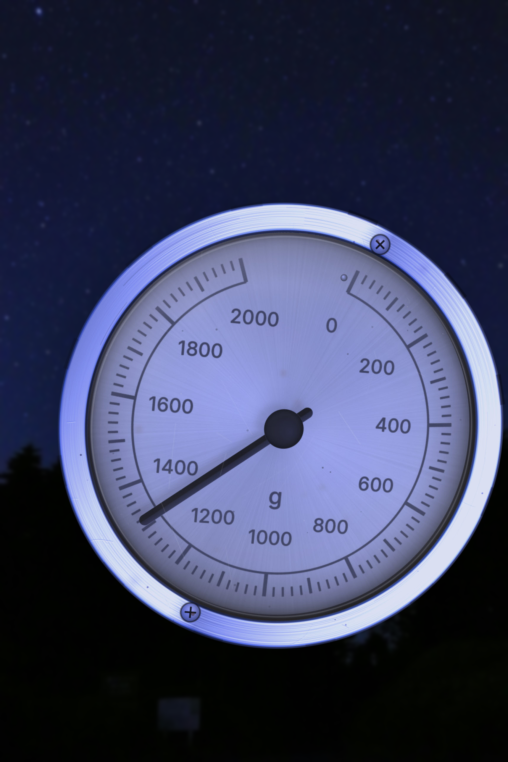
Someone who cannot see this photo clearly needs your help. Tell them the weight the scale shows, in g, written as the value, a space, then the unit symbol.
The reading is 1320 g
